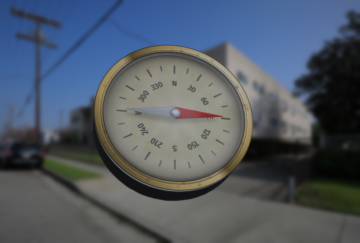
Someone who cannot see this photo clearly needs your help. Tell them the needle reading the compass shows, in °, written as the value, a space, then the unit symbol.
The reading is 90 °
